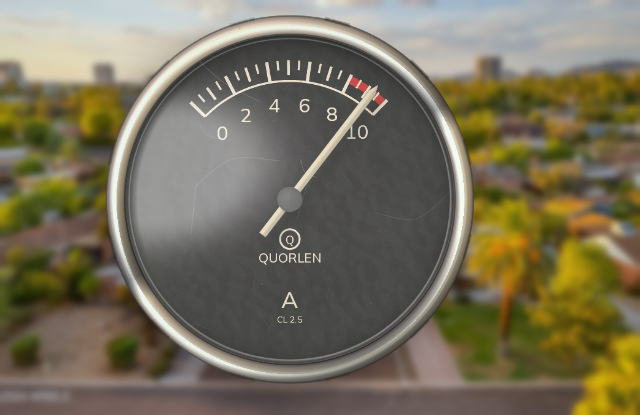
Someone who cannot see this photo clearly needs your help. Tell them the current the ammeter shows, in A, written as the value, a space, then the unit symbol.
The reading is 9.25 A
